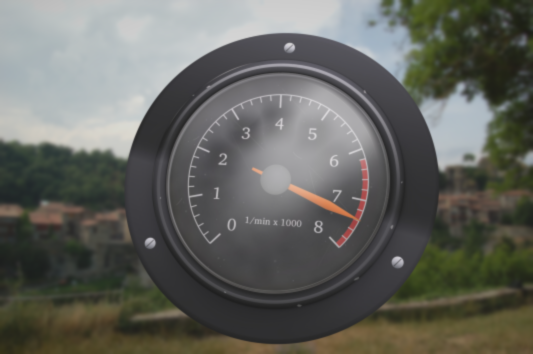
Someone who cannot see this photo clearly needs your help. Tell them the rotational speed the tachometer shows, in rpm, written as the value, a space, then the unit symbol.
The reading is 7400 rpm
